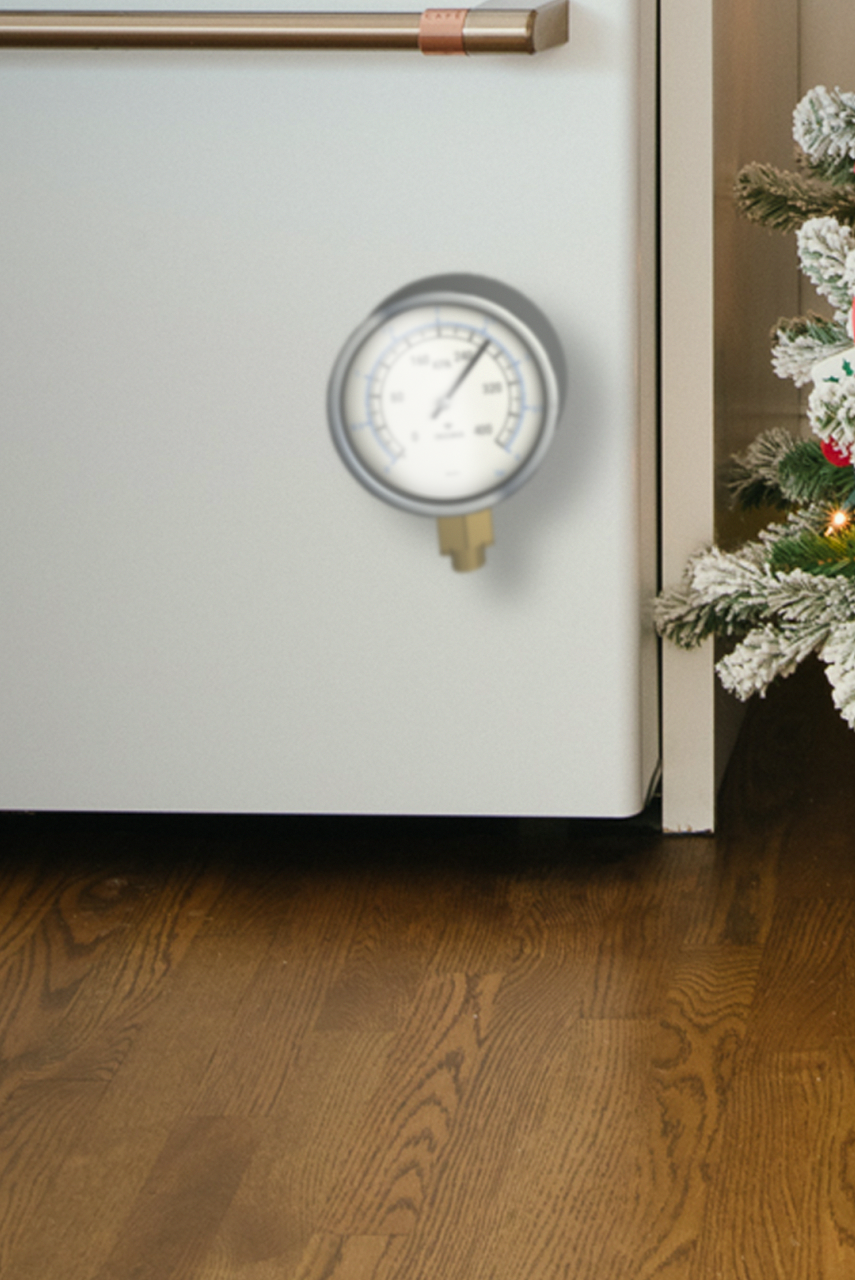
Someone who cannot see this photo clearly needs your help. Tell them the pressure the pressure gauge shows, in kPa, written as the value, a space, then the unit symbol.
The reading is 260 kPa
